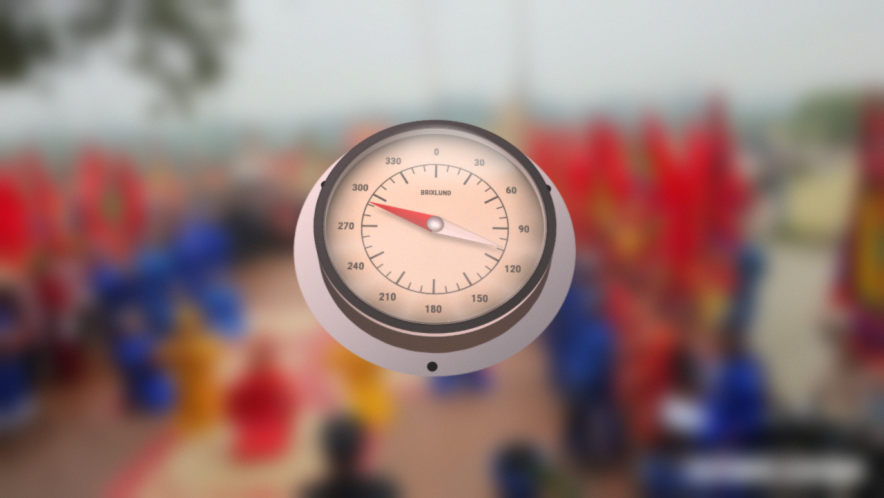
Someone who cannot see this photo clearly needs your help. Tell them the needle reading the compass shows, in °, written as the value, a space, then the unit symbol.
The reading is 290 °
